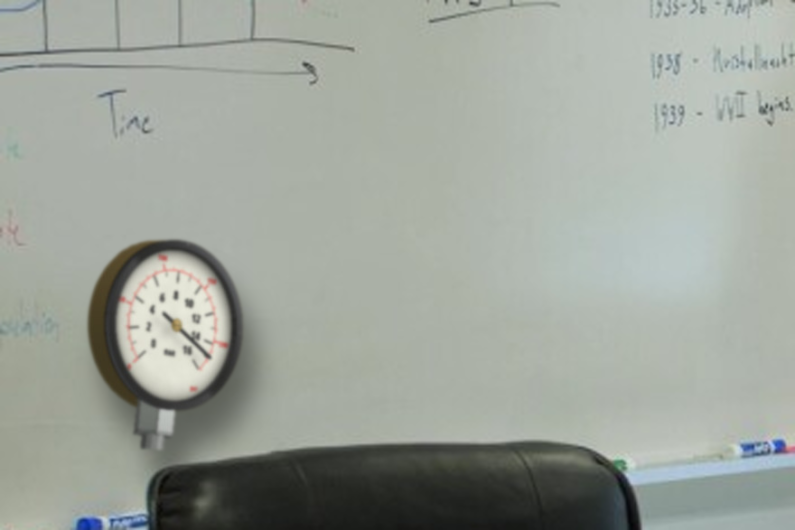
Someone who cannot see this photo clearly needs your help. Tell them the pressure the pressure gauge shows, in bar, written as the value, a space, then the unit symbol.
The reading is 15 bar
